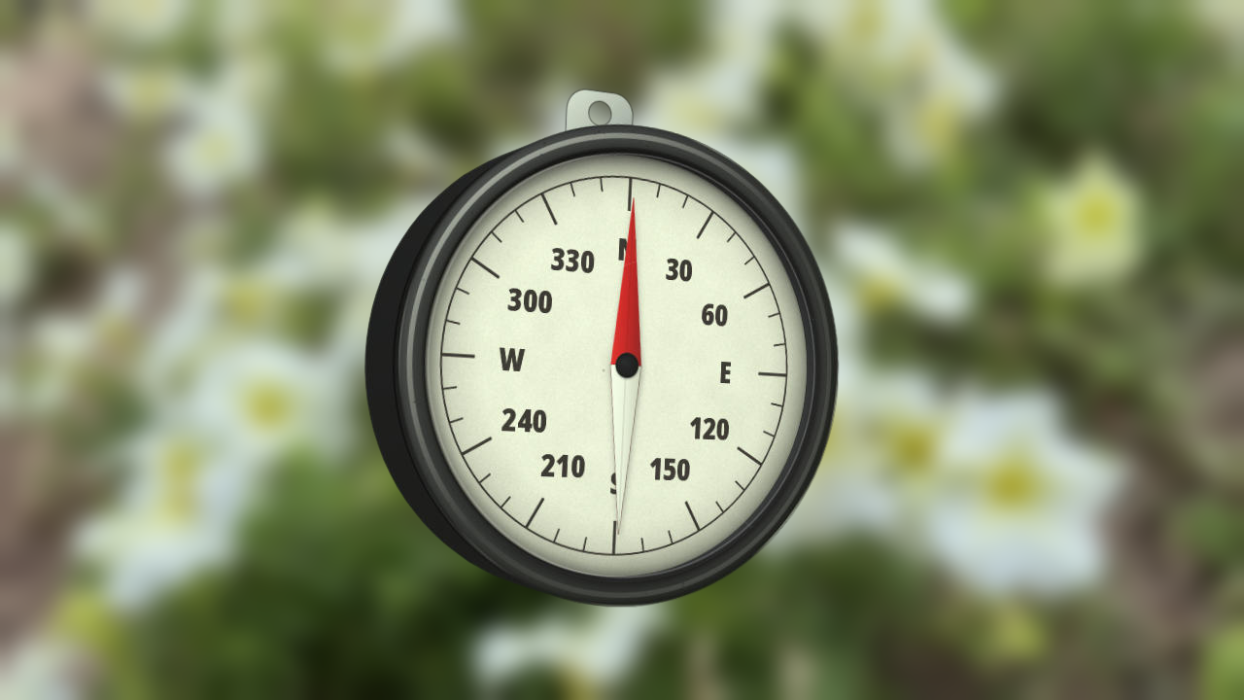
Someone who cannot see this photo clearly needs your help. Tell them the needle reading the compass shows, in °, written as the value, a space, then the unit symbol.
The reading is 0 °
